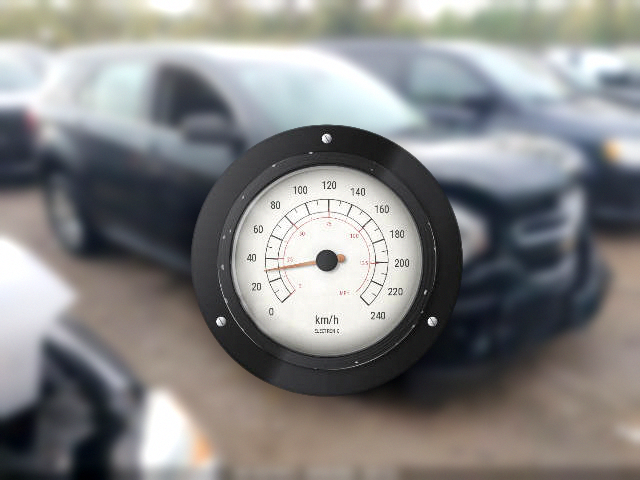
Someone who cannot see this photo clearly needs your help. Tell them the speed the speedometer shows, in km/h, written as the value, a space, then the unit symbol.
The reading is 30 km/h
